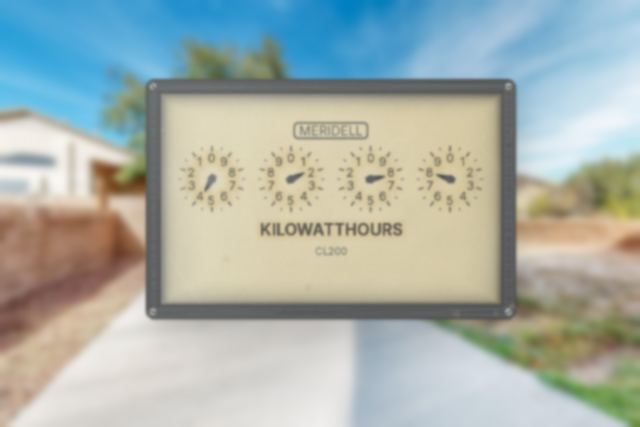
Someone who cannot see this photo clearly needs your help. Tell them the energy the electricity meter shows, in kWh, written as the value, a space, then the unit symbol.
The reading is 4178 kWh
